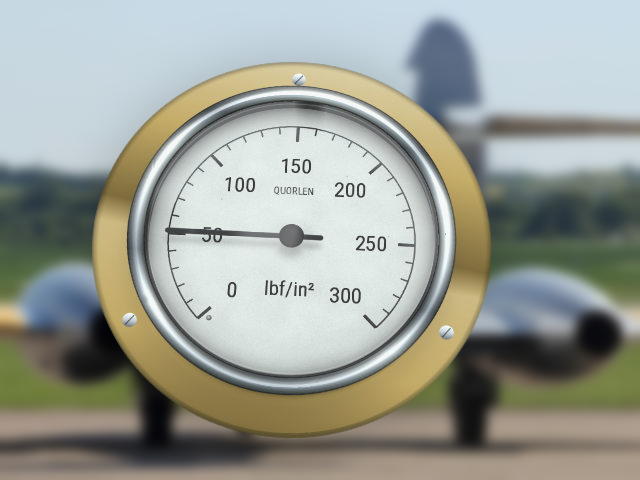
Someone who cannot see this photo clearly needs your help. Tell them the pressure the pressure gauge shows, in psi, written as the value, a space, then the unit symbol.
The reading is 50 psi
